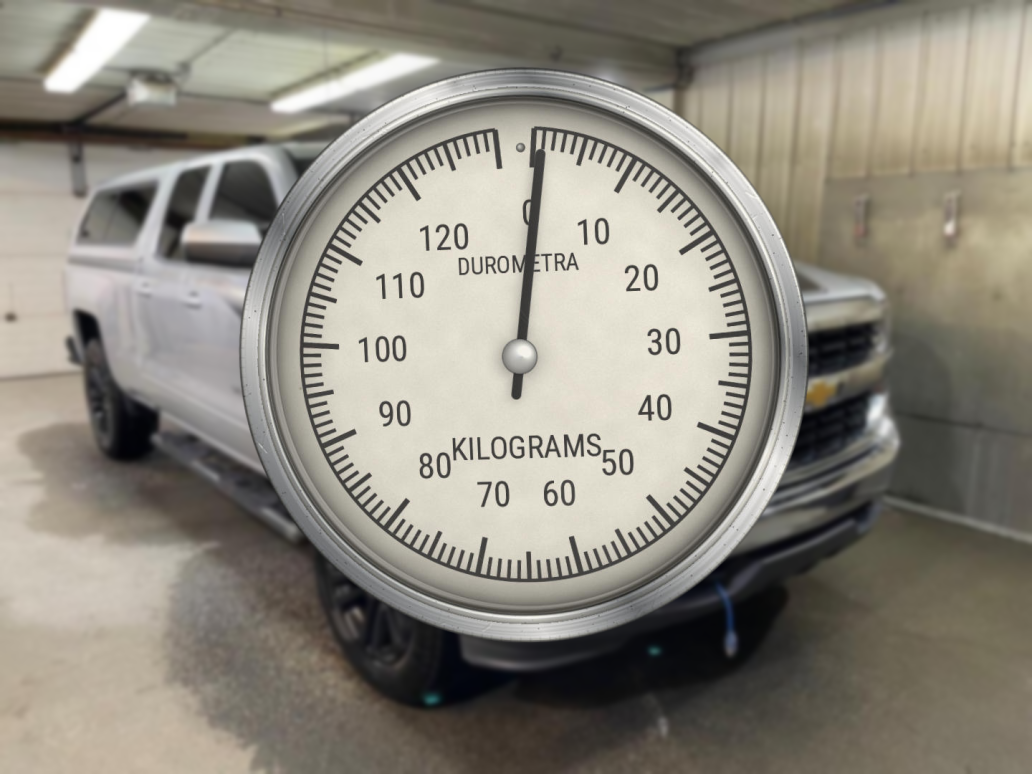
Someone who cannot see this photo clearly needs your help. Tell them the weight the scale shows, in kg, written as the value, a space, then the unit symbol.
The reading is 1 kg
